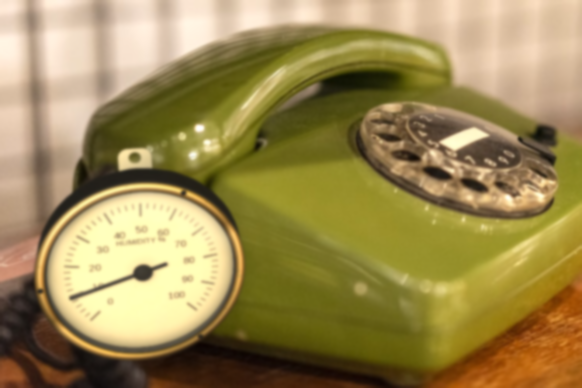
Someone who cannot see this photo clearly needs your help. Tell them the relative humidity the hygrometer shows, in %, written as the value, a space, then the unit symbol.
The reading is 10 %
